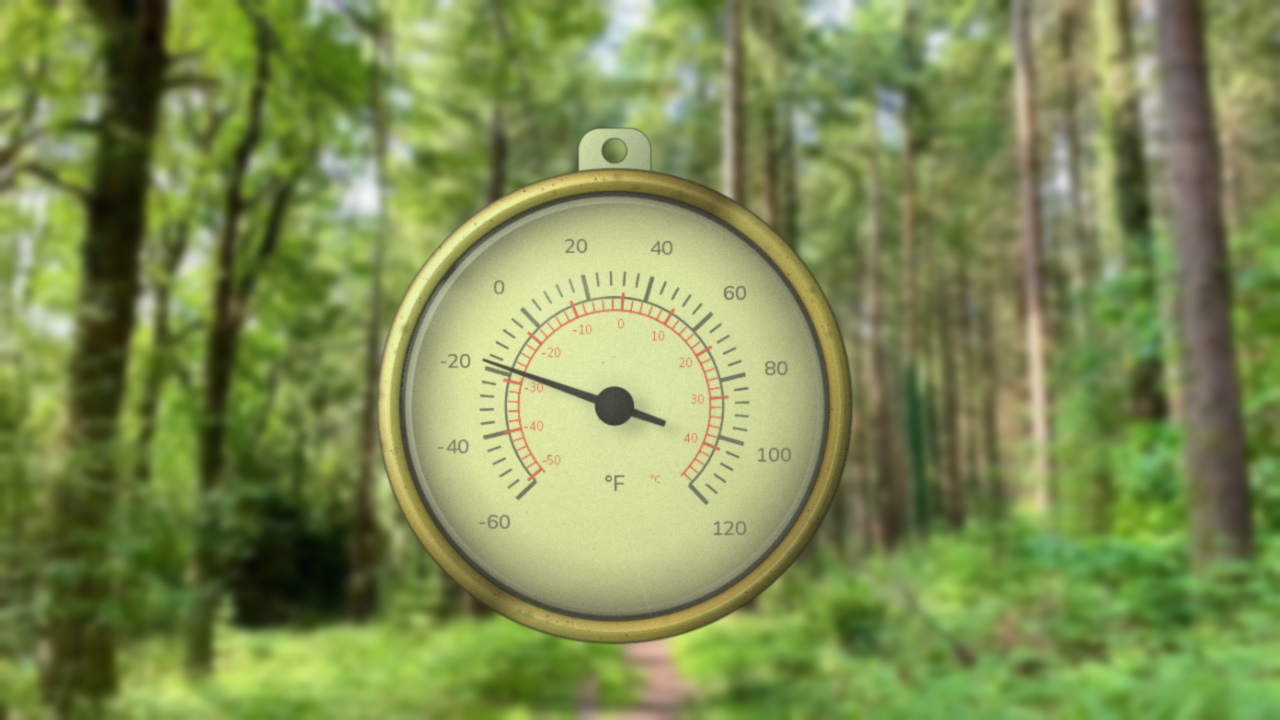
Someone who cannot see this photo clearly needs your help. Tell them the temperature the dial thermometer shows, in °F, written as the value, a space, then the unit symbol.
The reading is -18 °F
